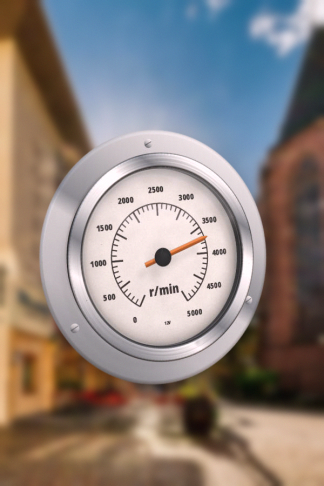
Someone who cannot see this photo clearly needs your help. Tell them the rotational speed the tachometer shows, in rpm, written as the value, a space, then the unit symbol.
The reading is 3700 rpm
